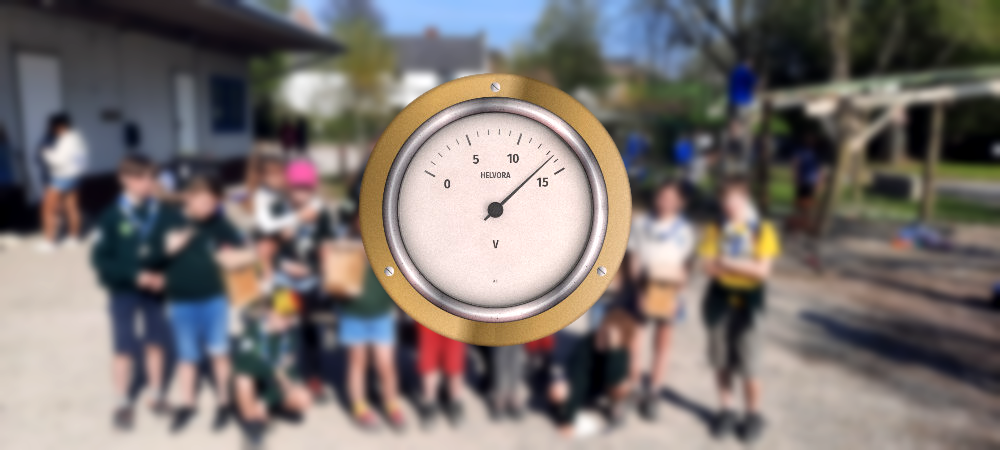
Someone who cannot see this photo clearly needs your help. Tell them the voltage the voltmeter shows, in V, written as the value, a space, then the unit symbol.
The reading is 13.5 V
